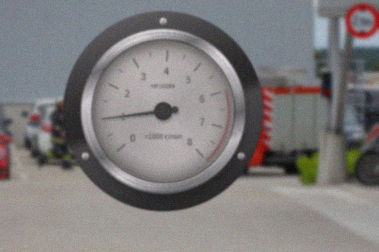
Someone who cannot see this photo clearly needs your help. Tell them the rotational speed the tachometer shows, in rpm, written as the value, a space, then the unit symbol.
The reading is 1000 rpm
